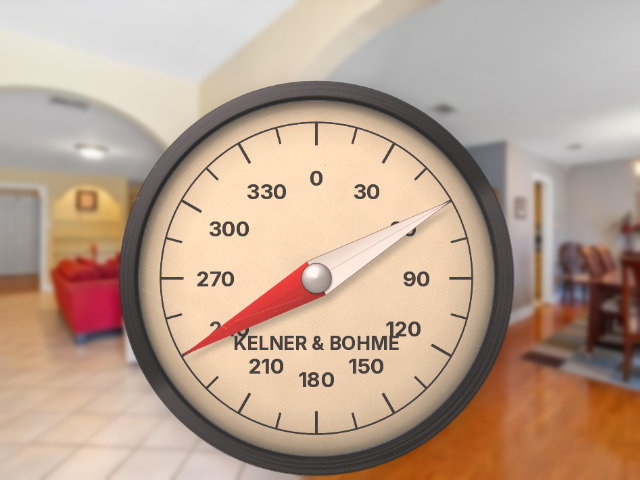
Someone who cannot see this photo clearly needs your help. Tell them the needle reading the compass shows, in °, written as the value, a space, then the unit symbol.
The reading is 240 °
